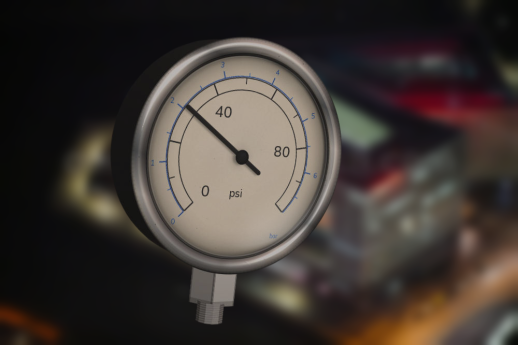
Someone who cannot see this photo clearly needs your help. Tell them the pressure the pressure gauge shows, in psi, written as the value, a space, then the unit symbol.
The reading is 30 psi
